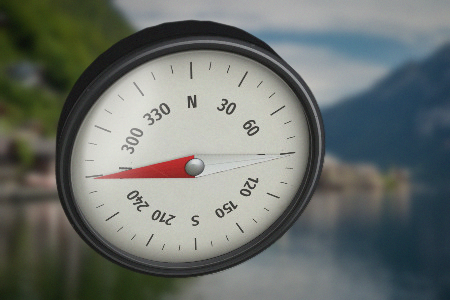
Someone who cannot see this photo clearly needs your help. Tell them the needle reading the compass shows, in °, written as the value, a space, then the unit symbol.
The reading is 270 °
